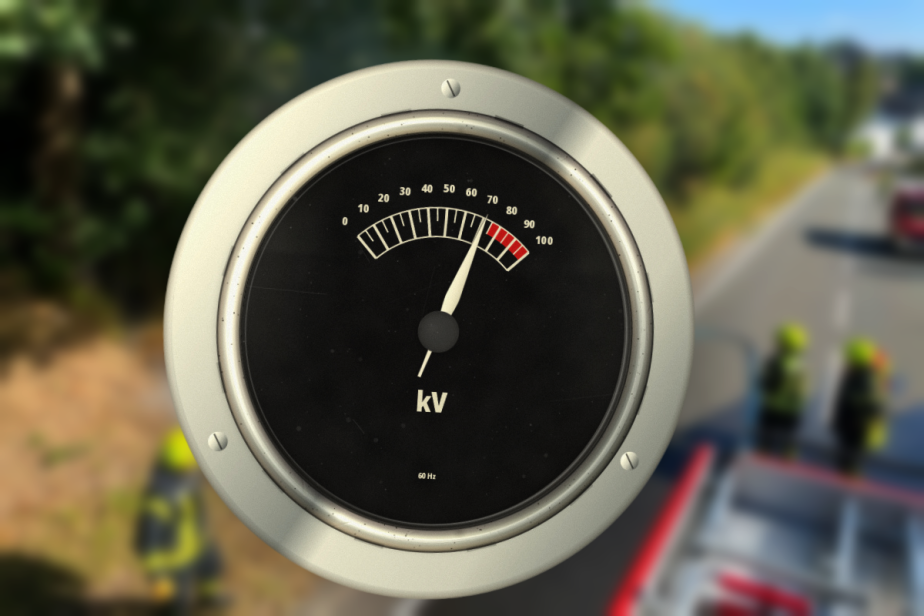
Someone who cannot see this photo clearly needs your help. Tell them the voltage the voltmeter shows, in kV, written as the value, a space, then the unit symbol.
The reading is 70 kV
